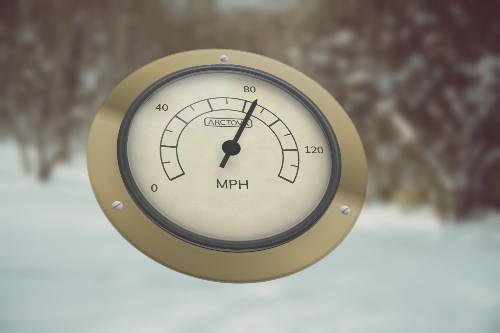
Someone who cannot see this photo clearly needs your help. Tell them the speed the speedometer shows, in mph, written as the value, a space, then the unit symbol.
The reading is 85 mph
